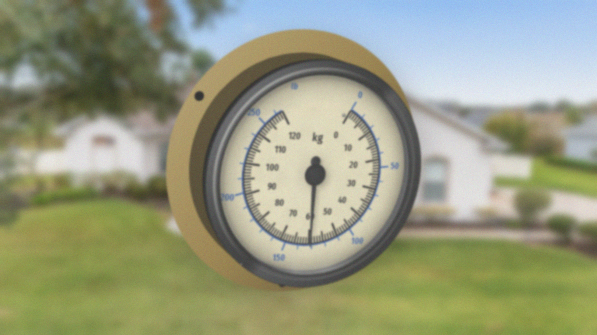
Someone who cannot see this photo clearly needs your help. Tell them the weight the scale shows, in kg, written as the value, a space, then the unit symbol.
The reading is 60 kg
